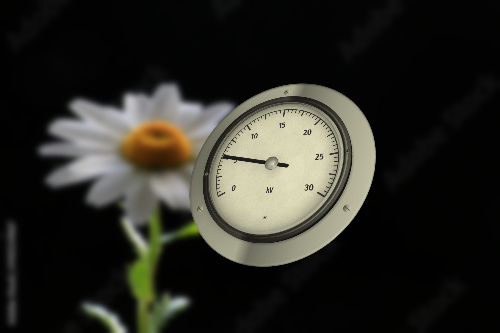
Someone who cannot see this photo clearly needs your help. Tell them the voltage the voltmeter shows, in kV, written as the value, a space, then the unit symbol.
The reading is 5 kV
